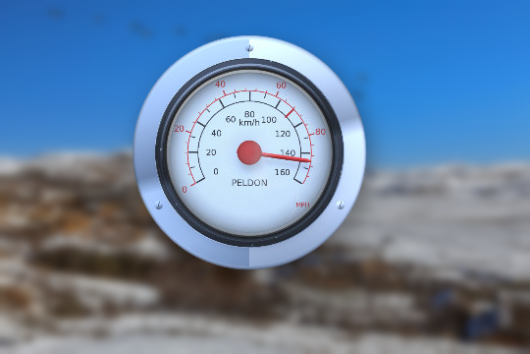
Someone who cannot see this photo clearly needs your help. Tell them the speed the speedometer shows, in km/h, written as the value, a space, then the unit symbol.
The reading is 145 km/h
